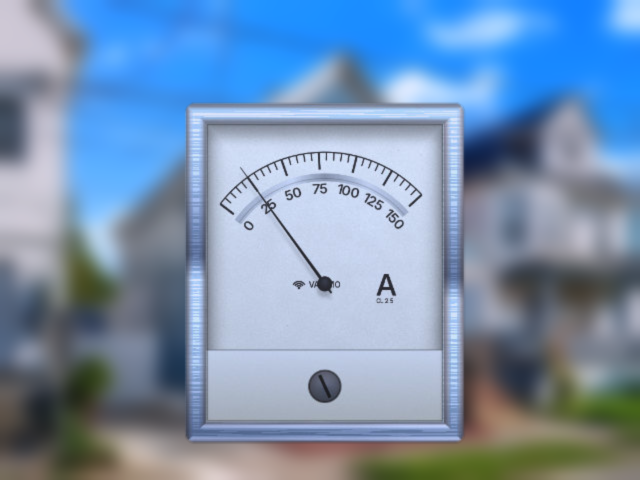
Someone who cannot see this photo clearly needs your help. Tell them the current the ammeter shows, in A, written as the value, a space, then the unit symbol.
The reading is 25 A
